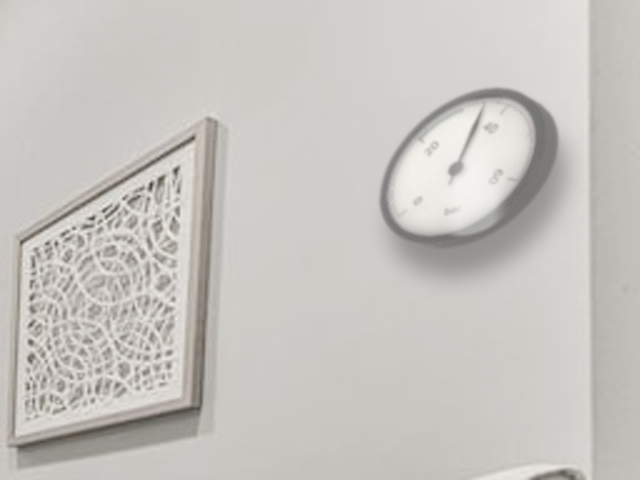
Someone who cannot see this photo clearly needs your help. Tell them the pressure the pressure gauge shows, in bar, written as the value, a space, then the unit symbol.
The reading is 35 bar
